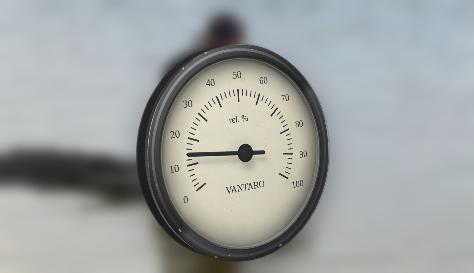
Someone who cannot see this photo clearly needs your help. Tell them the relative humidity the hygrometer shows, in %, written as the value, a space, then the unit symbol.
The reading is 14 %
